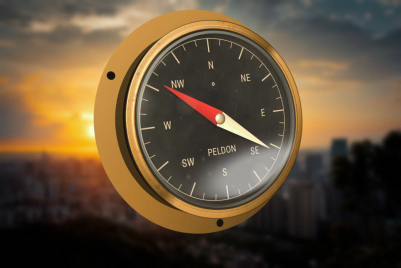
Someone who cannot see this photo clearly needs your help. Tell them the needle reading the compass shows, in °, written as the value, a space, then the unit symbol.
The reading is 305 °
